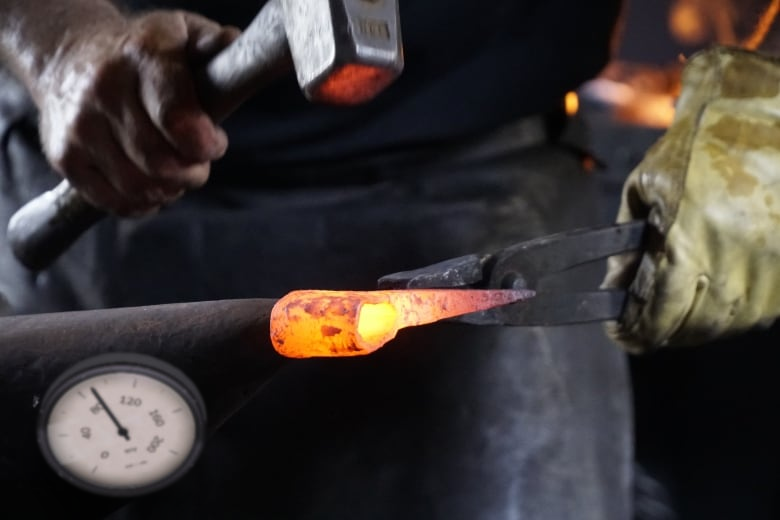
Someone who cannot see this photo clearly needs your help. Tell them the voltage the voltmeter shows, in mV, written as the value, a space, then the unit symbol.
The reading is 90 mV
